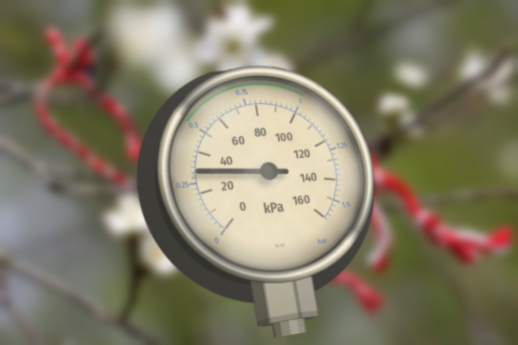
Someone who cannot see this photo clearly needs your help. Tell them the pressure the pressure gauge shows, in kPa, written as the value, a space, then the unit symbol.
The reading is 30 kPa
